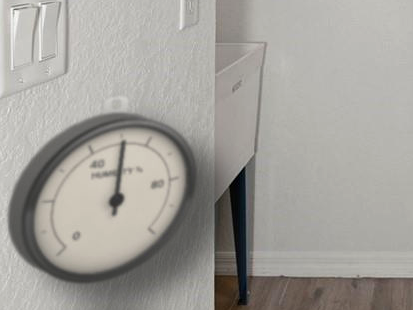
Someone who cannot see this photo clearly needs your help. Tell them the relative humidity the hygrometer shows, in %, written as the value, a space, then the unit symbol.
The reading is 50 %
